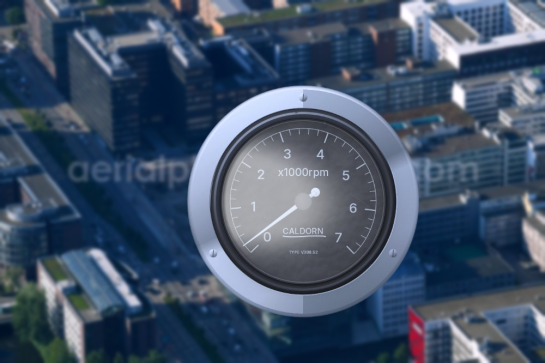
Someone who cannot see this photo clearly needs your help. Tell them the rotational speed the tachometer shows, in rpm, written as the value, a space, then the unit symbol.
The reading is 200 rpm
